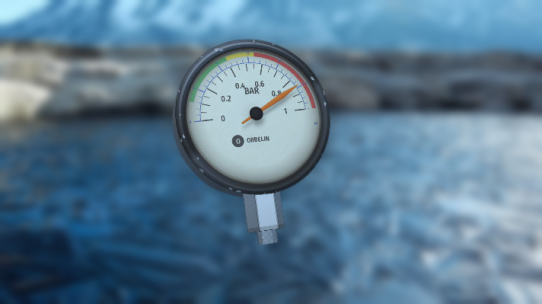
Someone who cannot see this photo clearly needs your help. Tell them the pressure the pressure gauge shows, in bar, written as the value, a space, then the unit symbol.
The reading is 0.85 bar
